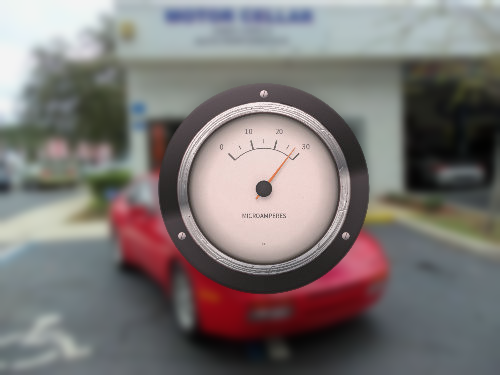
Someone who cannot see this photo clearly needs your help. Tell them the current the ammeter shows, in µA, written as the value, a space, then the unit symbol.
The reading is 27.5 µA
